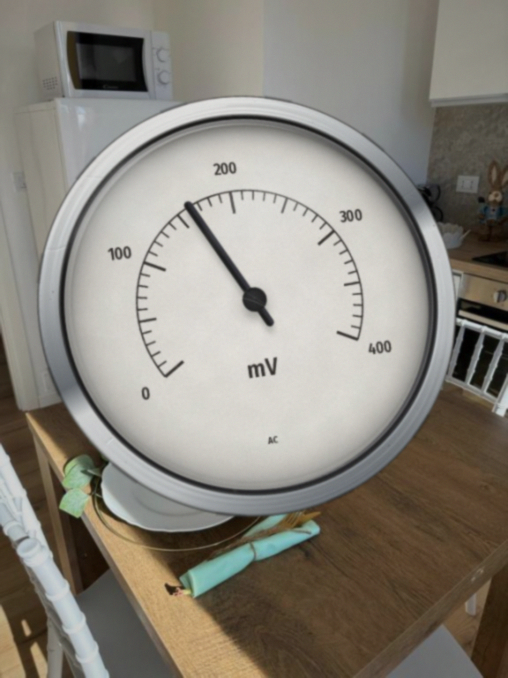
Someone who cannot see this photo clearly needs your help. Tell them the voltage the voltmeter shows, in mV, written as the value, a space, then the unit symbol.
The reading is 160 mV
